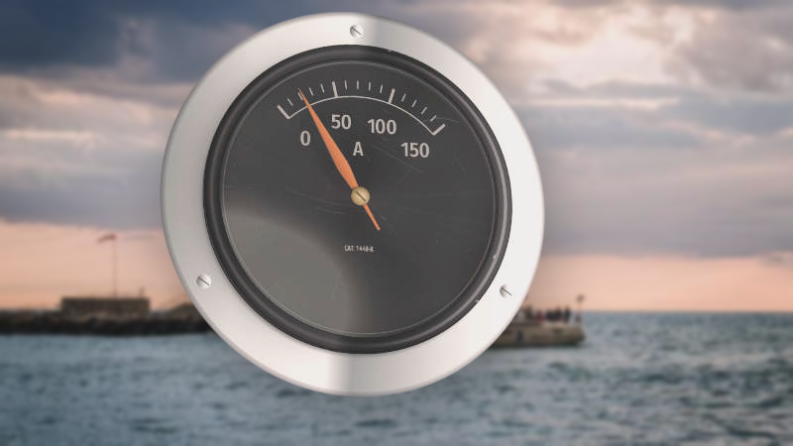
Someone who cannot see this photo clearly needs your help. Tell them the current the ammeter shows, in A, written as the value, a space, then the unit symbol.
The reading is 20 A
